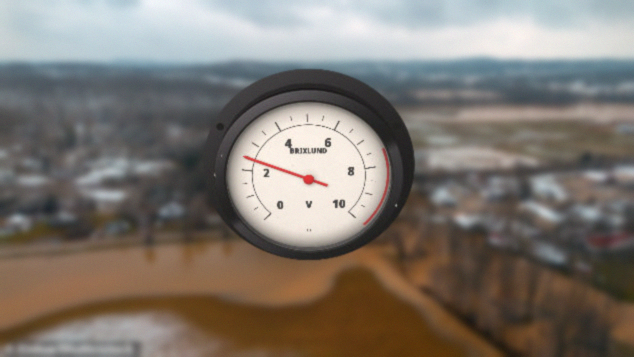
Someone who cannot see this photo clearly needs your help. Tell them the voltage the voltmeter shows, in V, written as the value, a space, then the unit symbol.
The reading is 2.5 V
